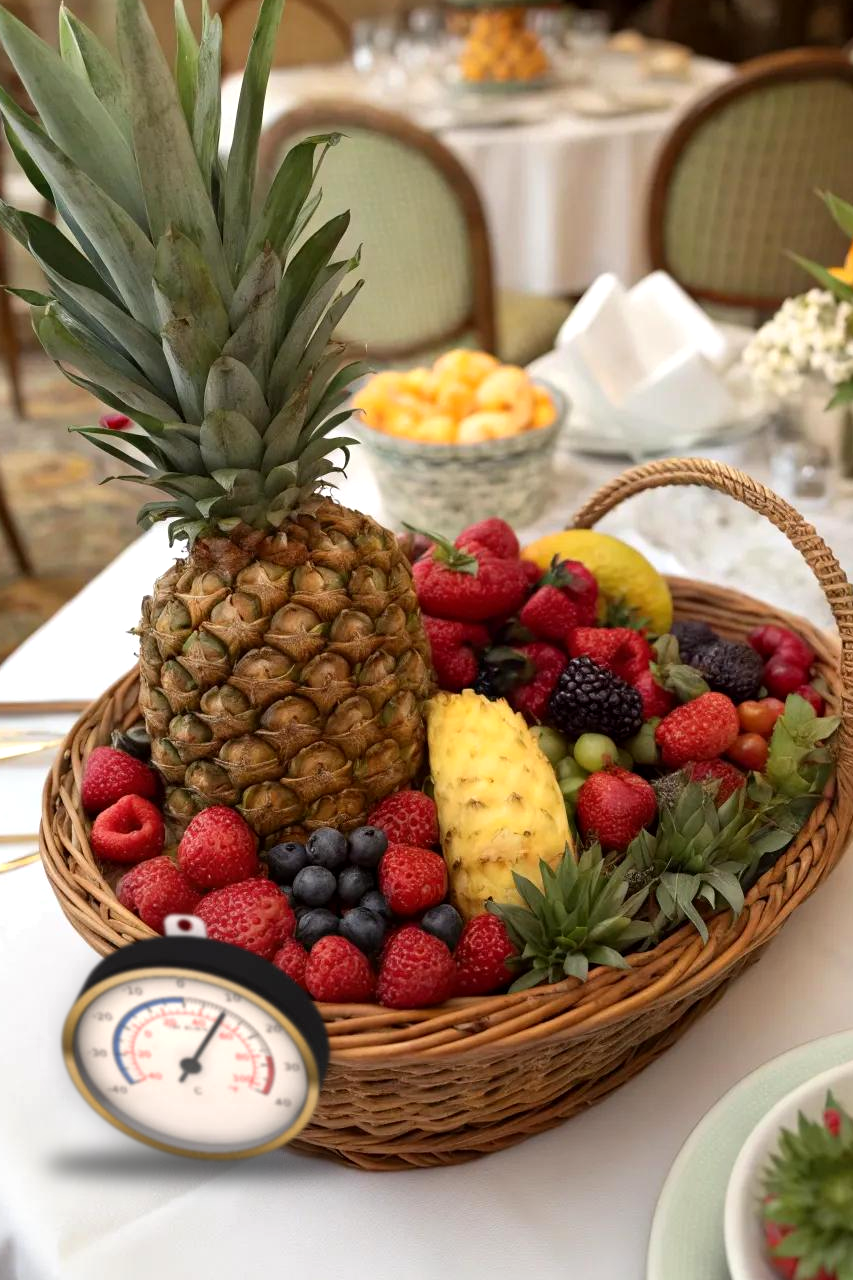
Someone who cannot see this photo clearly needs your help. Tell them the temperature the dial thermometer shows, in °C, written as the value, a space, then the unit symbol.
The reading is 10 °C
